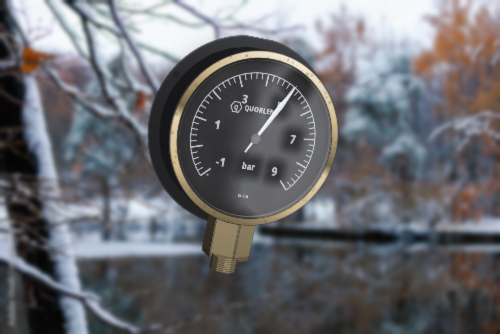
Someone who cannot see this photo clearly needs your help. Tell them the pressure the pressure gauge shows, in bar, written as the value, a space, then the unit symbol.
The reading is 5 bar
